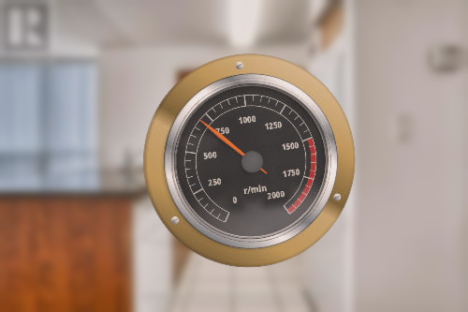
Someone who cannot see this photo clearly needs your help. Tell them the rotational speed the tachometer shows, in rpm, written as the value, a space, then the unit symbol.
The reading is 700 rpm
